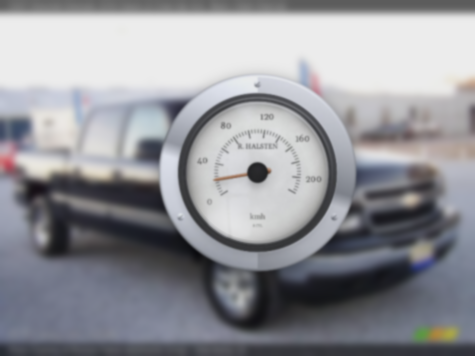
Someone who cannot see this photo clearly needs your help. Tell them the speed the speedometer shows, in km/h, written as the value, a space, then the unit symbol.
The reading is 20 km/h
